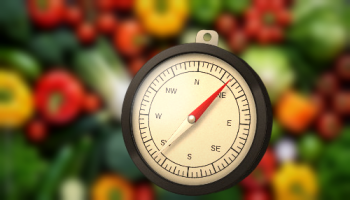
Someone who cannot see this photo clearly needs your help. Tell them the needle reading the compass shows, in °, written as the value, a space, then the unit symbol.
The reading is 40 °
